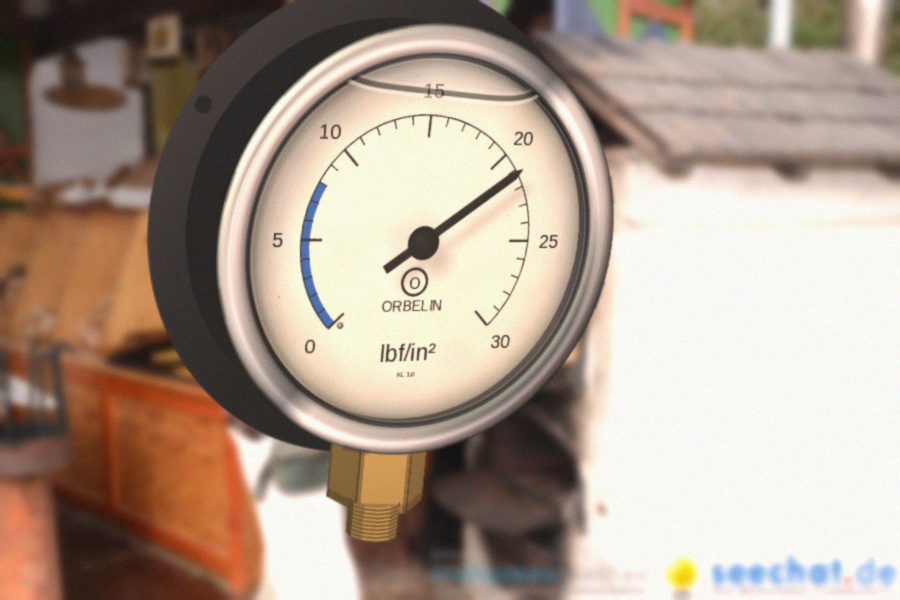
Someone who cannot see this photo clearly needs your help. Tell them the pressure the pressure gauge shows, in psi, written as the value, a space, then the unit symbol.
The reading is 21 psi
